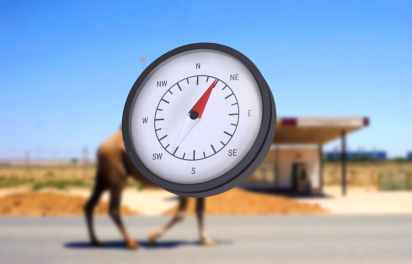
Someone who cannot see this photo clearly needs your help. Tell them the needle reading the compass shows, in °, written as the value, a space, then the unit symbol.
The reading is 30 °
